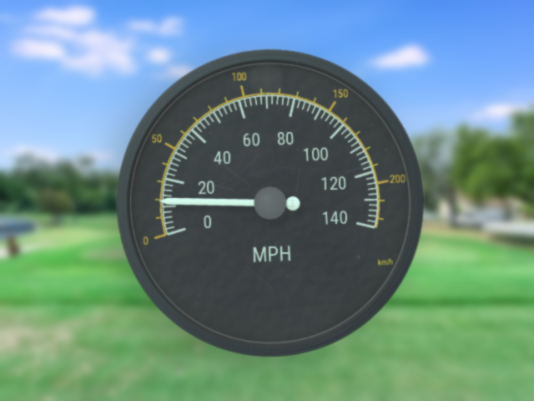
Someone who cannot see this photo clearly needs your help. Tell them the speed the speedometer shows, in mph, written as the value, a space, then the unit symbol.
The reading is 12 mph
